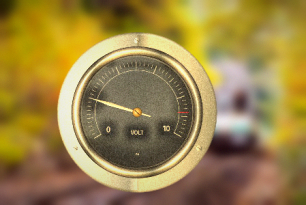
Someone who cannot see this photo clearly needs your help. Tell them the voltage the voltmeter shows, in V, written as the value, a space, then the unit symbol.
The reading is 2 V
